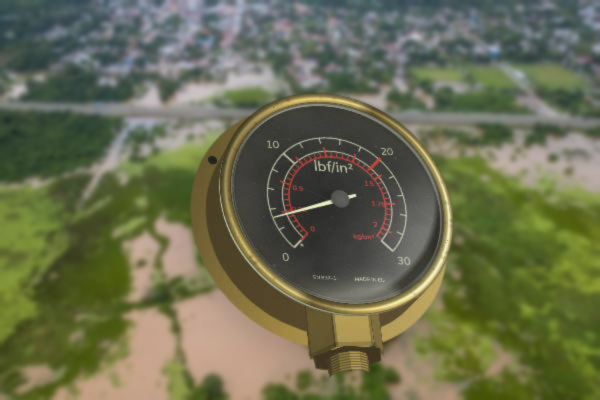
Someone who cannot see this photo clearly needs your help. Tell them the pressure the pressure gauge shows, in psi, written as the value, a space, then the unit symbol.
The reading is 3 psi
